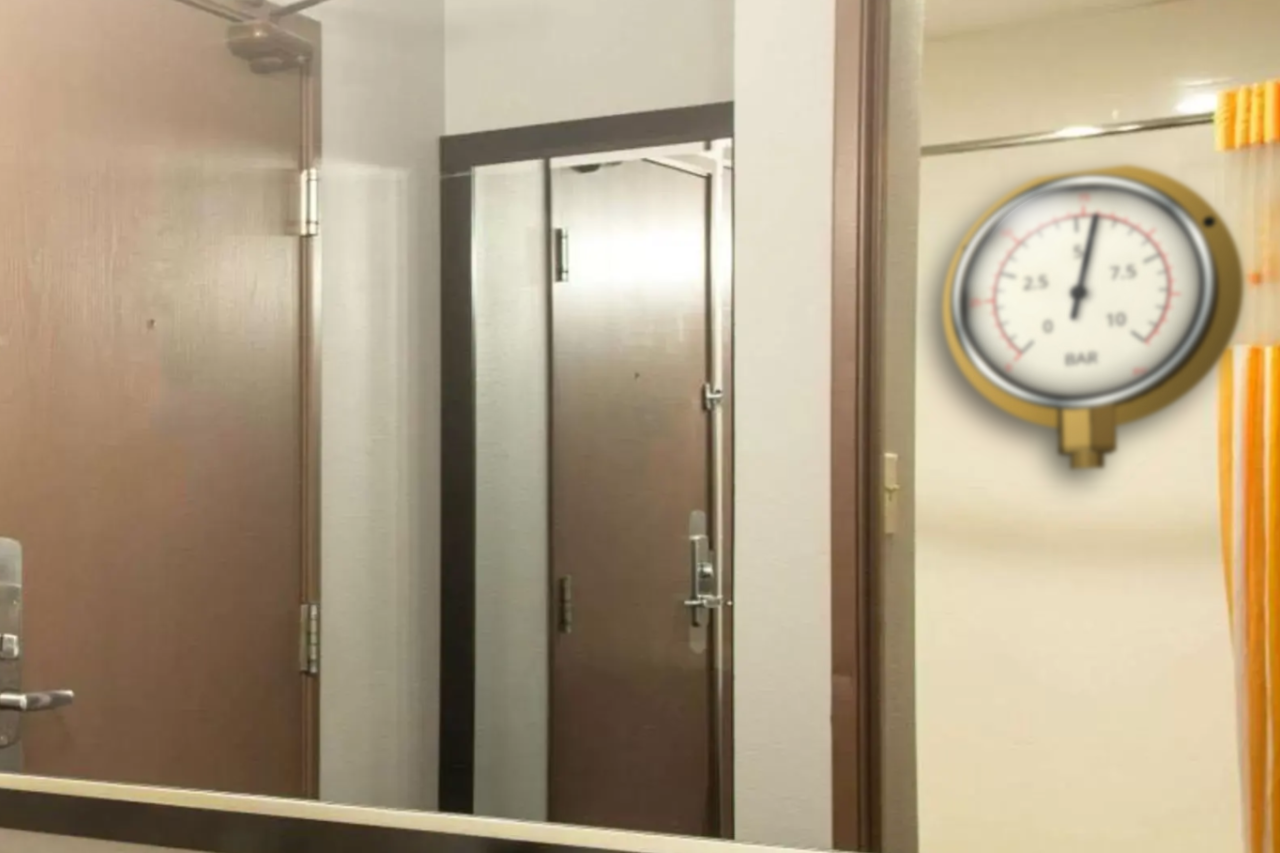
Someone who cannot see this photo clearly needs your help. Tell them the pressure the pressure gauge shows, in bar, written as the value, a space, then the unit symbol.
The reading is 5.5 bar
